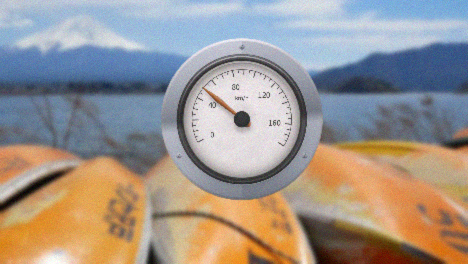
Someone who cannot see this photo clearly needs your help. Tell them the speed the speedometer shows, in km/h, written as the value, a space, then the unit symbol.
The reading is 50 km/h
